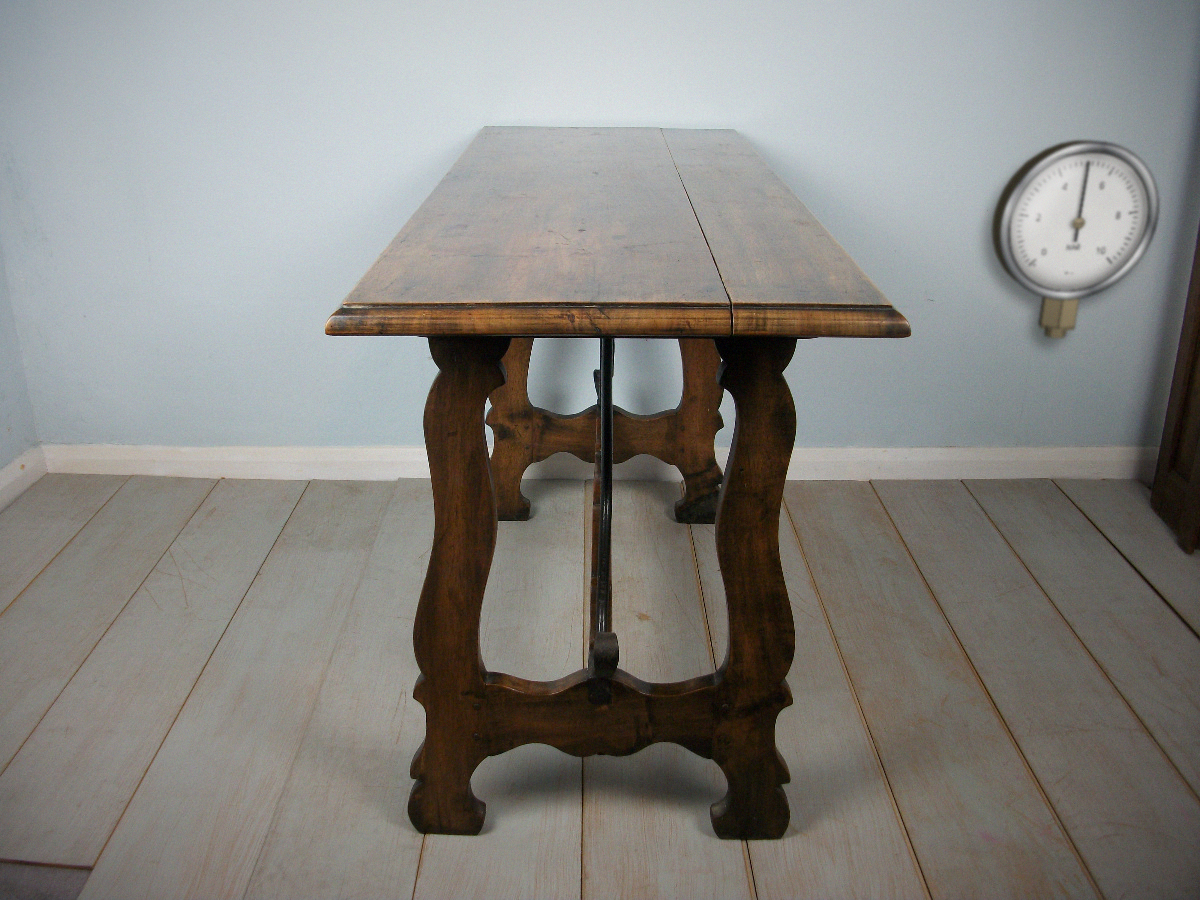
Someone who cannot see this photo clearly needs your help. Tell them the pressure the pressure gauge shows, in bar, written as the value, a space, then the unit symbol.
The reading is 5 bar
